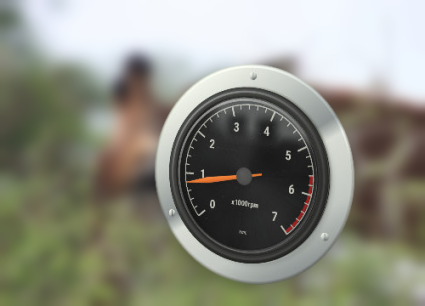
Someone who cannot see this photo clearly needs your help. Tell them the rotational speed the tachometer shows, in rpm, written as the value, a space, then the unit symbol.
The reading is 800 rpm
